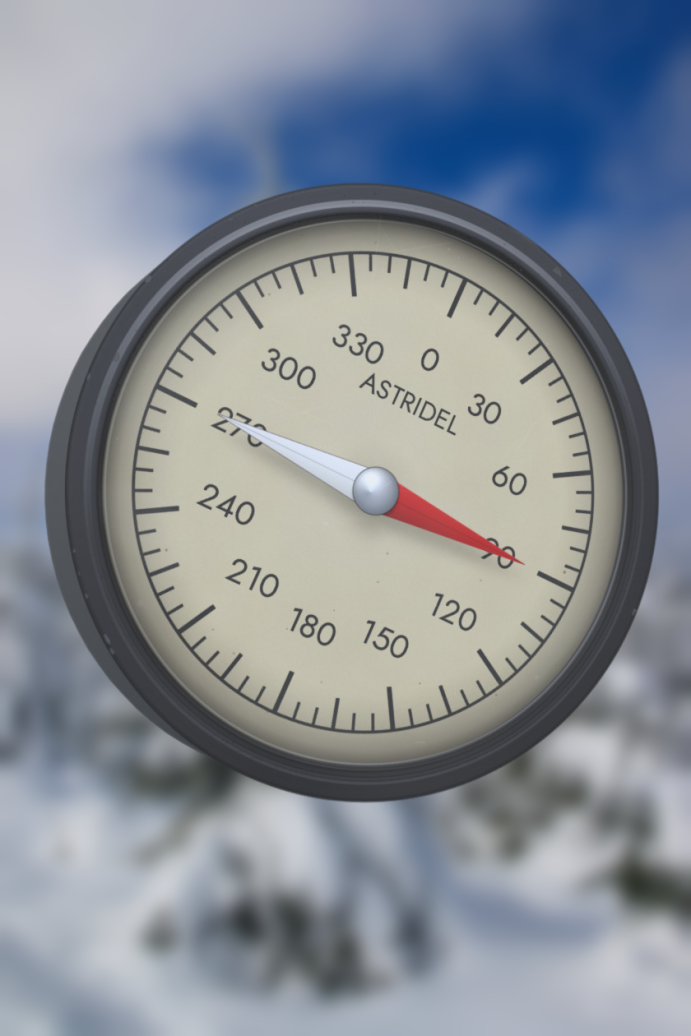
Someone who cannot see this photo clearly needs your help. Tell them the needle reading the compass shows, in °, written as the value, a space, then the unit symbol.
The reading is 90 °
